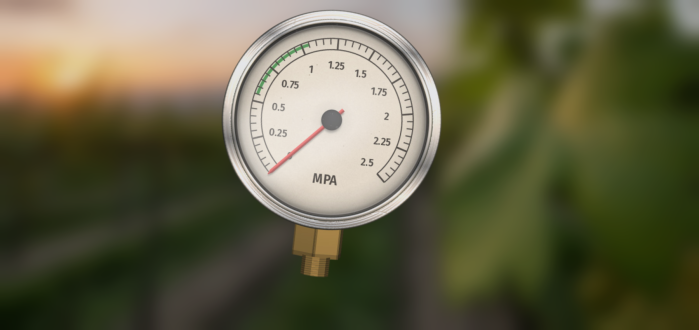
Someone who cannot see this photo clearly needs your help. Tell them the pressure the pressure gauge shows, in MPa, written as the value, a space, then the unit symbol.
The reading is 0 MPa
